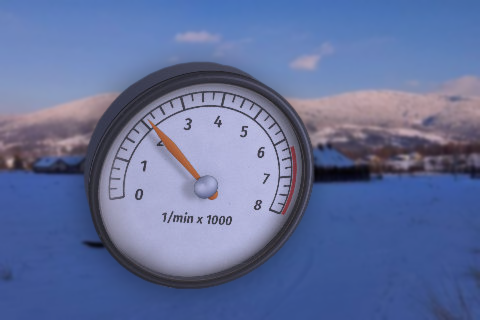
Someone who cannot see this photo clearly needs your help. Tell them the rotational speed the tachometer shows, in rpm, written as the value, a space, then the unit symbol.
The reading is 2125 rpm
